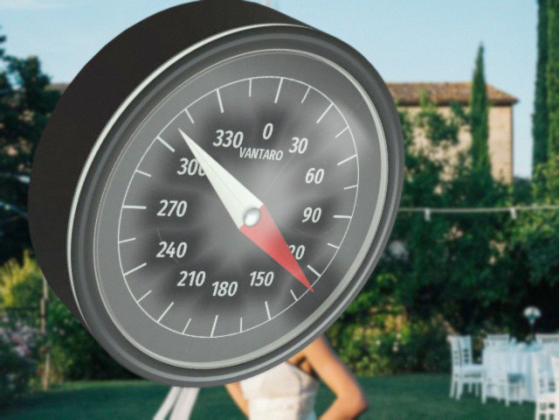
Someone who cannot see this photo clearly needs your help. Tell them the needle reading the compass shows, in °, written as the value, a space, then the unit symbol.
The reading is 127.5 °
